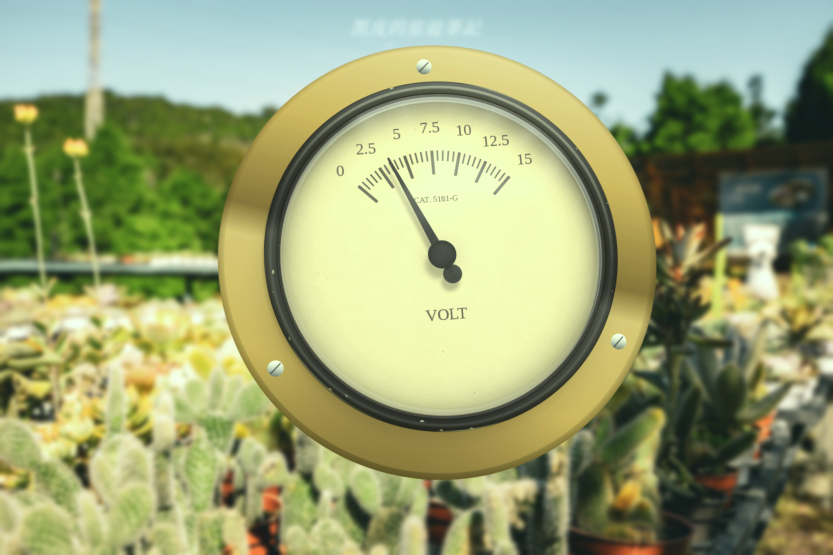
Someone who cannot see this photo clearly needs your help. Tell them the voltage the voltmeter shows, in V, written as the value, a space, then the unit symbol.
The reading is 3.5 V
